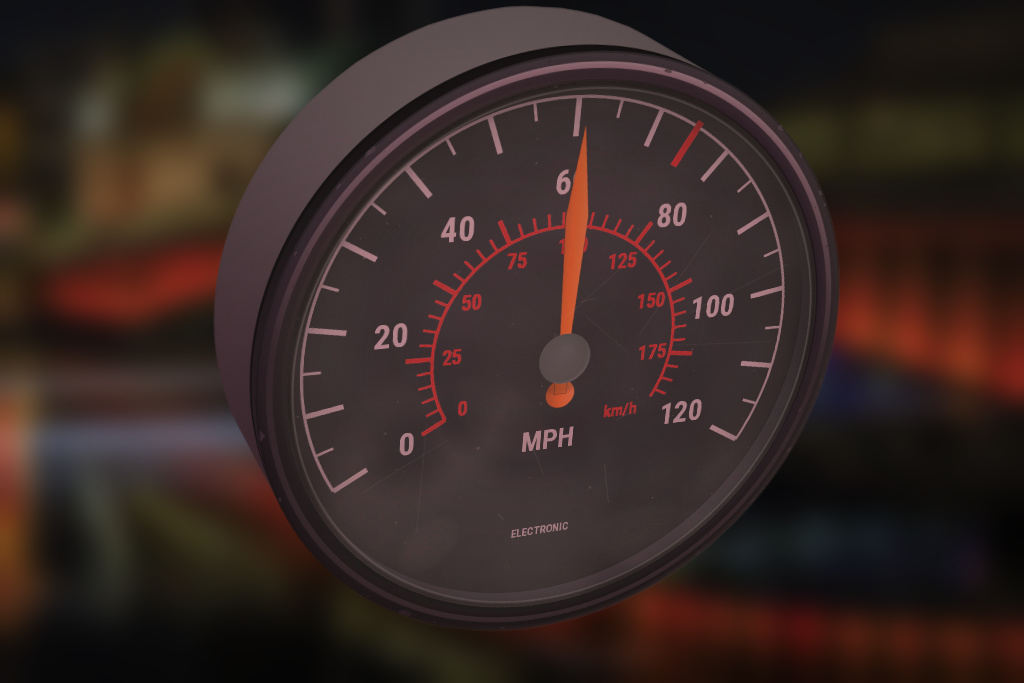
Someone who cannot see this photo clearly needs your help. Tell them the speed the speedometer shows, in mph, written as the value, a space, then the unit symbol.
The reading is 60 mph
